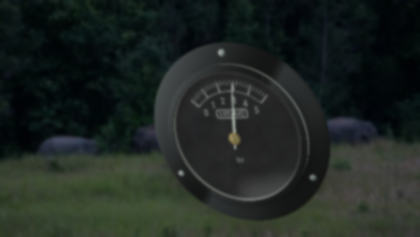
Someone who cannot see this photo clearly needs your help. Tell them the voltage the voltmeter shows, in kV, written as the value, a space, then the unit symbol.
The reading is 3 kV
